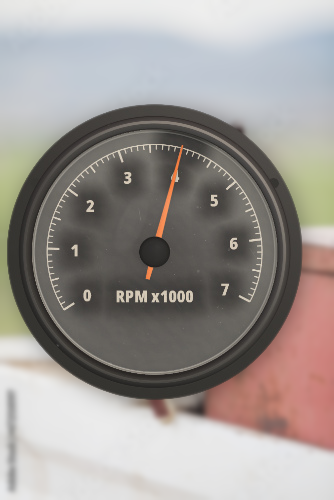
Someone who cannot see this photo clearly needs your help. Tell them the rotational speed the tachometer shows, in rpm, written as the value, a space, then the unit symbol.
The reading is 4000 rpm
